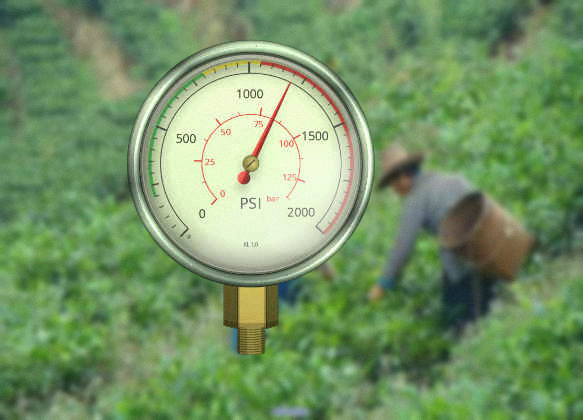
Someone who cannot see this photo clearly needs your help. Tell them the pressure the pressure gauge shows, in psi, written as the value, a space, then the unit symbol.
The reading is 1200 psi
